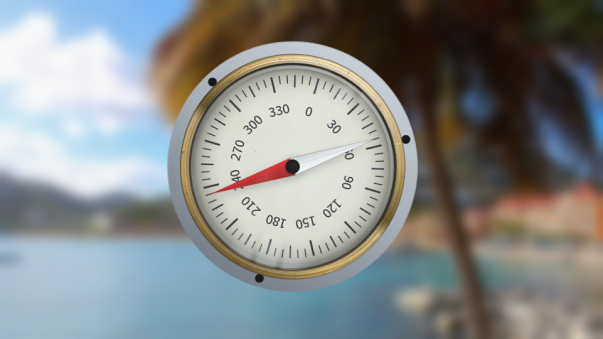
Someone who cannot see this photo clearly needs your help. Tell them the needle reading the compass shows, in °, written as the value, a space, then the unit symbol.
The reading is 235 °
